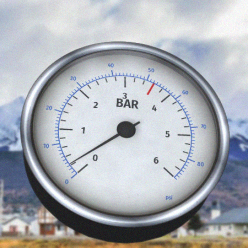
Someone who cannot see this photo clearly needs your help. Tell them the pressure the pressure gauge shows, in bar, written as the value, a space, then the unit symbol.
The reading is 0.2 bar
